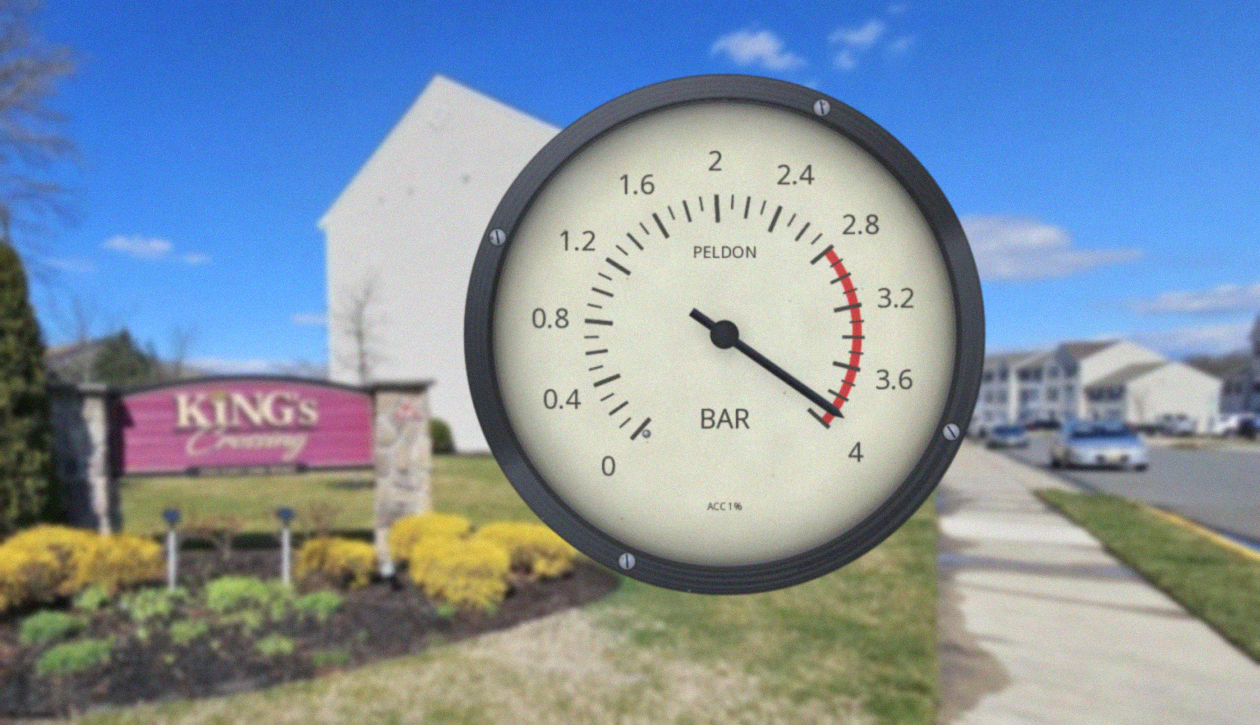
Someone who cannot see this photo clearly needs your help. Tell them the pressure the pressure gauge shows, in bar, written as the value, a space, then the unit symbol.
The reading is 3.9 bar
